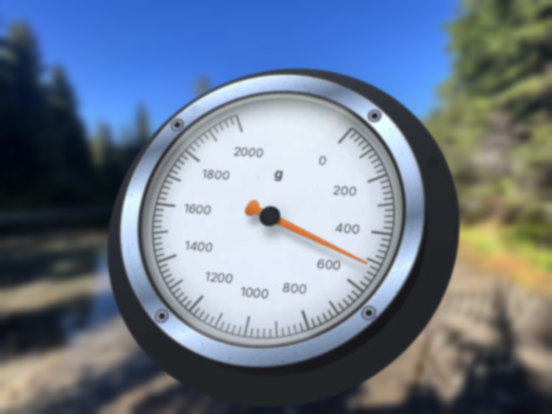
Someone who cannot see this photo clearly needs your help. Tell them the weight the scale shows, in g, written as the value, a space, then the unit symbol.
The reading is 520 g
